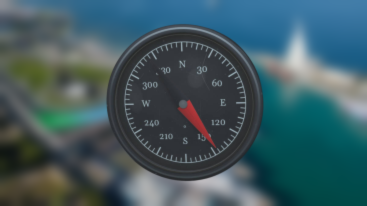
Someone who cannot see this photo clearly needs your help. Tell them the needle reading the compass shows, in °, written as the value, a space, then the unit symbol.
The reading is 145 °
